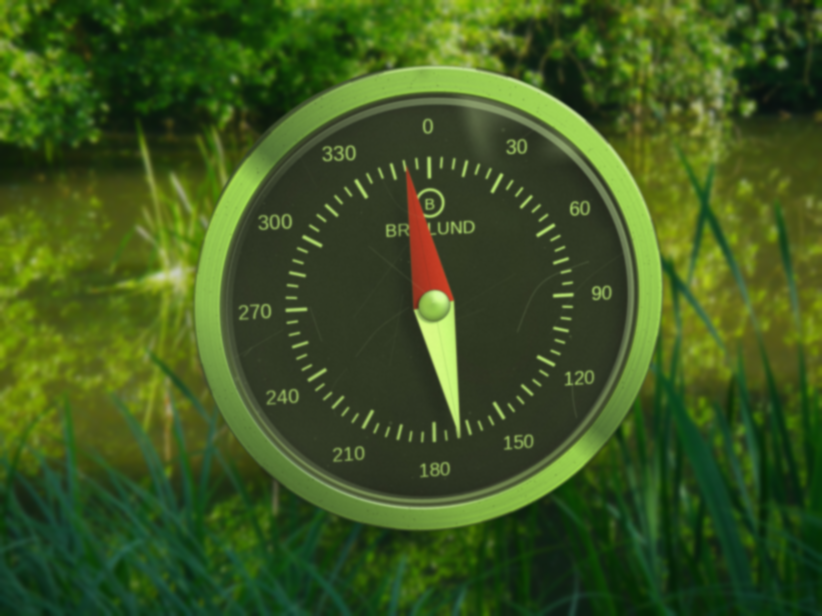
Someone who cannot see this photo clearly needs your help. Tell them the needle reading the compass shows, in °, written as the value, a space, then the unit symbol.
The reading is 350 °
